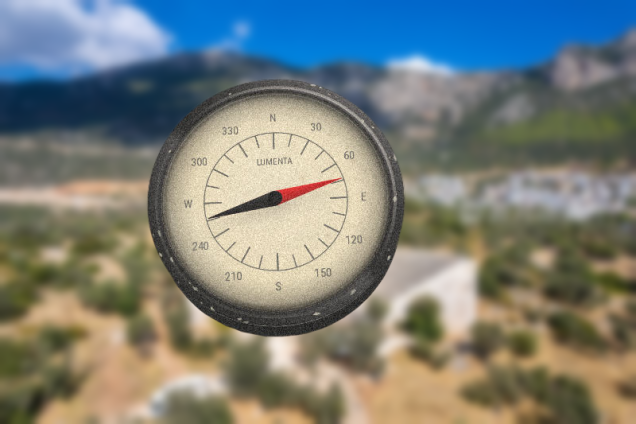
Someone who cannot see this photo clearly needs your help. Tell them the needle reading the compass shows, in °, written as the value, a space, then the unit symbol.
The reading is 75 °
